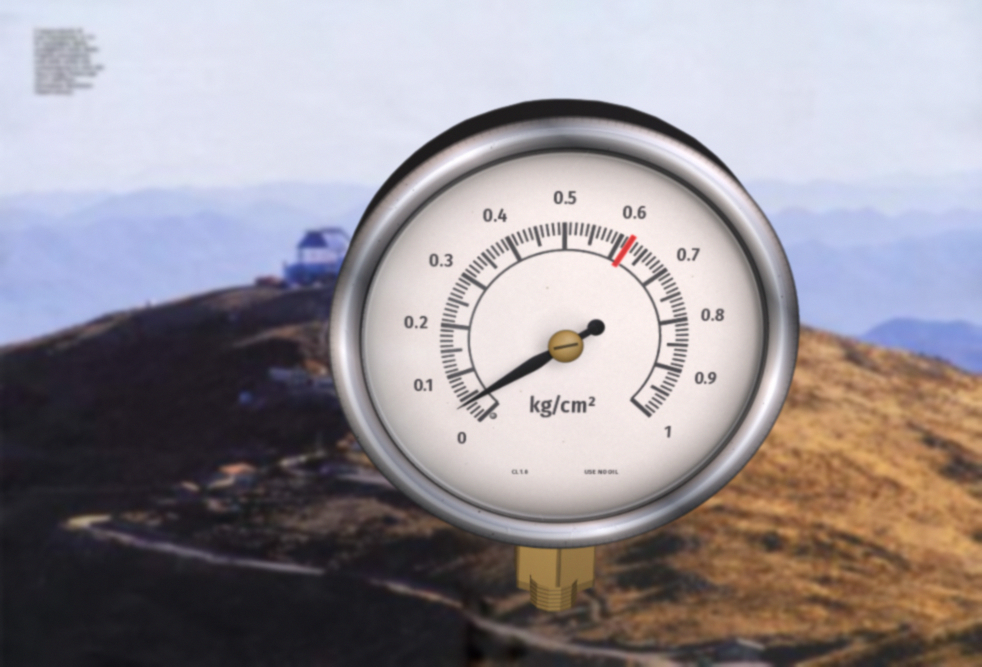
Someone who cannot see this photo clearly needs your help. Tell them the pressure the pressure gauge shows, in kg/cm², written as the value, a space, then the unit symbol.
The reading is 0.05 kg/cm²
